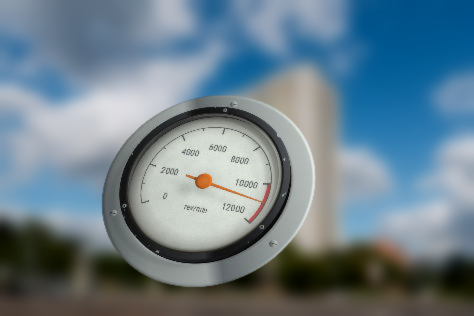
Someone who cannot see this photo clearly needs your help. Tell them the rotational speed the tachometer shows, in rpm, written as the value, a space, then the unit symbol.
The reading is 11000 rpm
